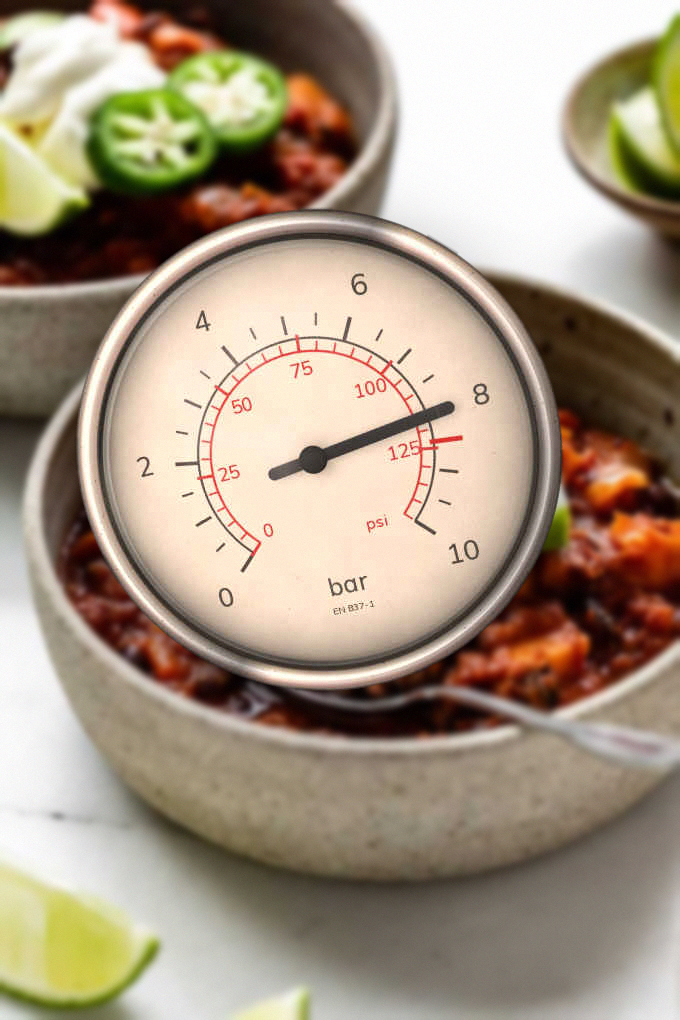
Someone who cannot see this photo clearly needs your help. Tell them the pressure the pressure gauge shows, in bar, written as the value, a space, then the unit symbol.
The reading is 8 bar
